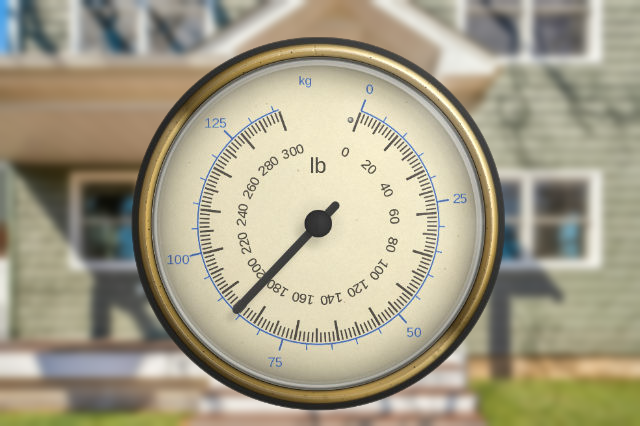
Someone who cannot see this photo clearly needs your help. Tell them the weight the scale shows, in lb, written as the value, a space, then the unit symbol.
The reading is 190 lb
